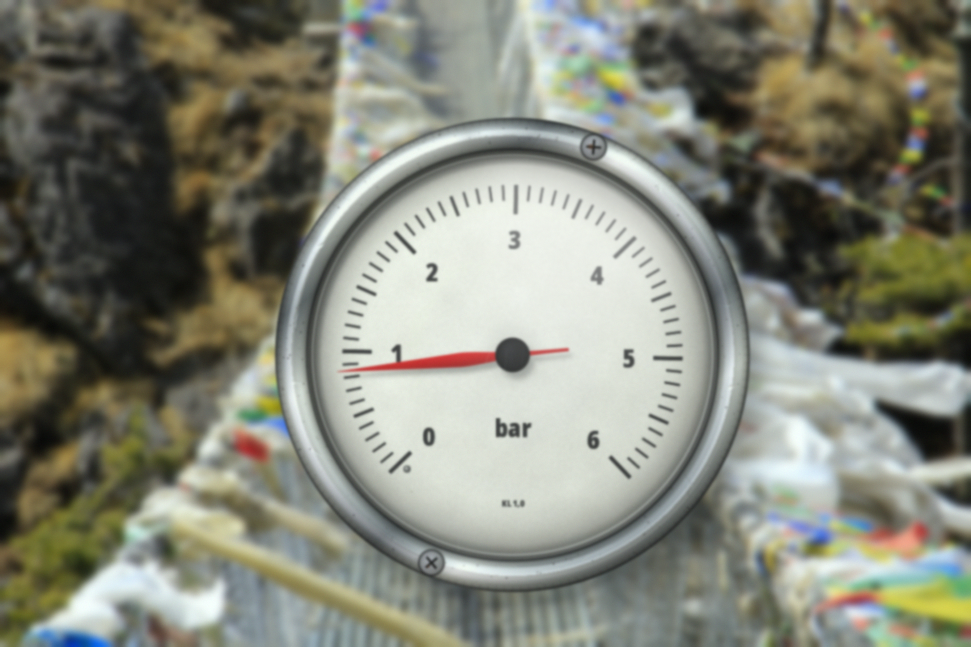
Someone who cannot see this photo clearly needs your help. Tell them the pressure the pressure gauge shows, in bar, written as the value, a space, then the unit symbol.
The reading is 0.85 bar
